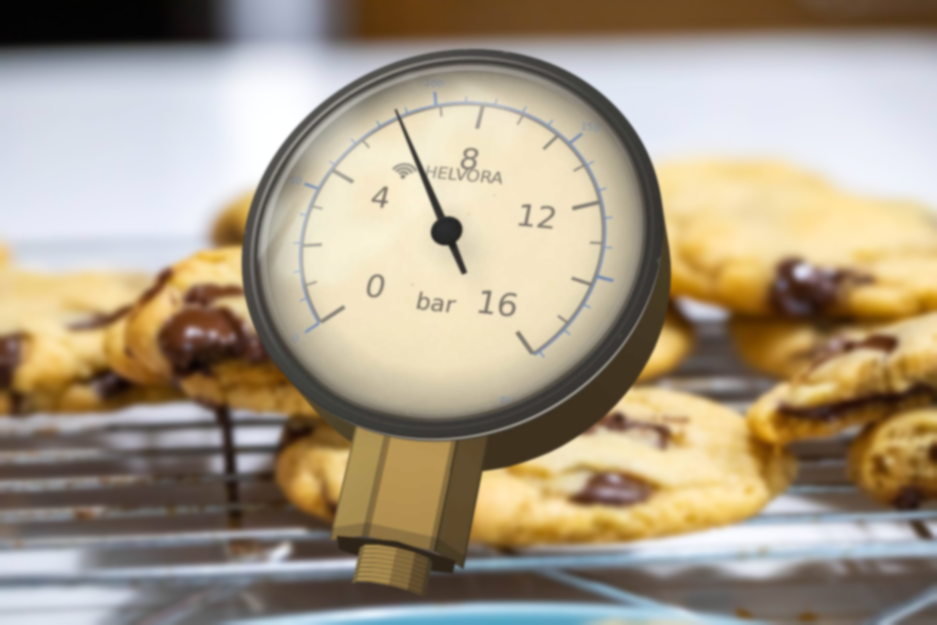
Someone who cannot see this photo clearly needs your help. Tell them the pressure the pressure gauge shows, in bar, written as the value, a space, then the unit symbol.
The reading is 6 bar
